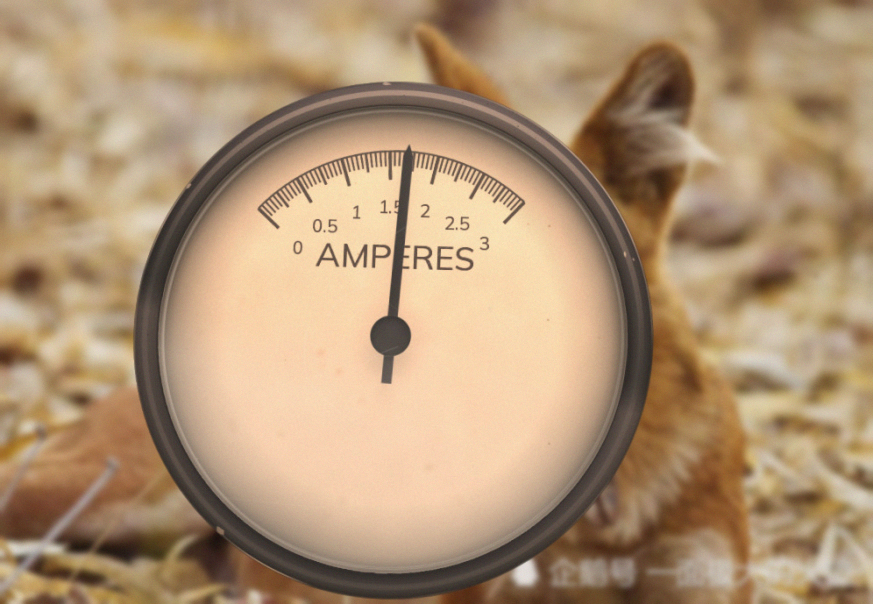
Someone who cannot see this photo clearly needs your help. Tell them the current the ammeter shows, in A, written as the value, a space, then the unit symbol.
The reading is 1.7 A
